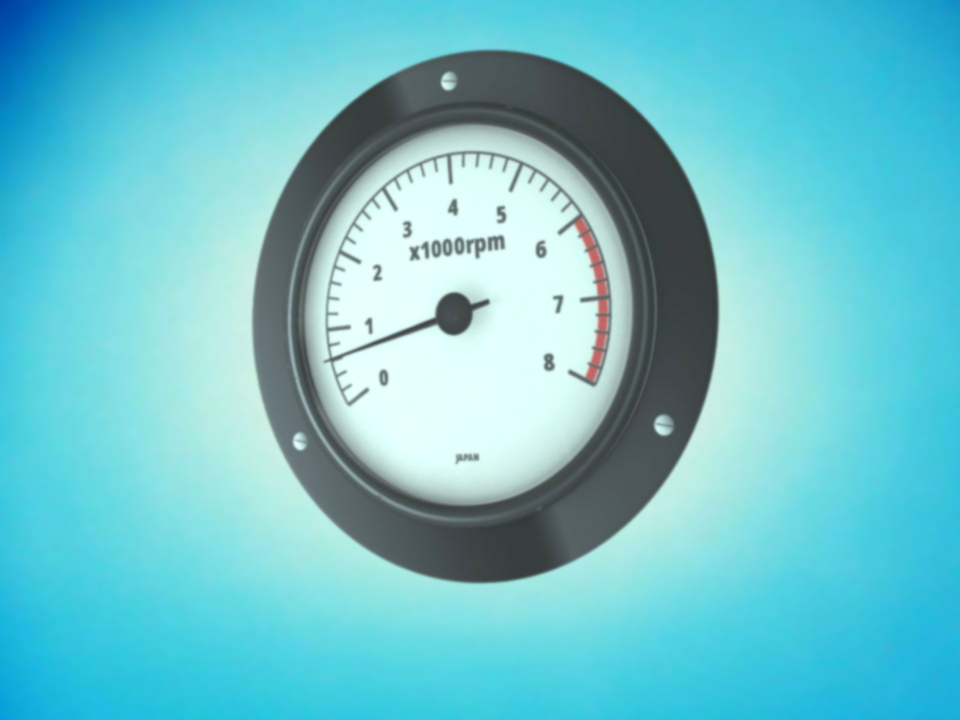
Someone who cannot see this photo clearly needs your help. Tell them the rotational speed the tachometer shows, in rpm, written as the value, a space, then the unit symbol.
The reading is 600 rpm
